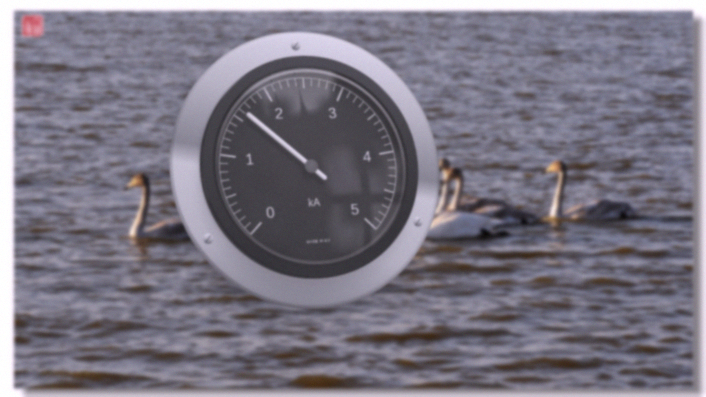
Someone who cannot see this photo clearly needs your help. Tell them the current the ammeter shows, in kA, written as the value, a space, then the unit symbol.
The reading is 1.6 kA
